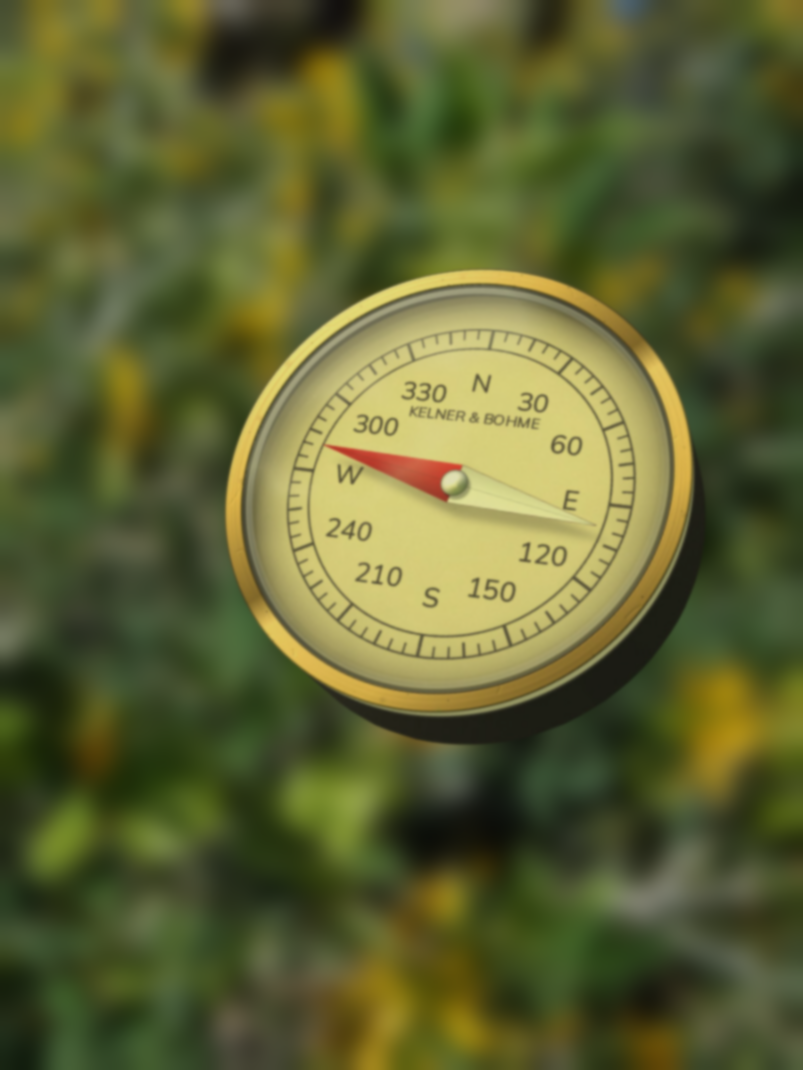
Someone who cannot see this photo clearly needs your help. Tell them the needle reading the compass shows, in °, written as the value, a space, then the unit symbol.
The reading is 280 °
